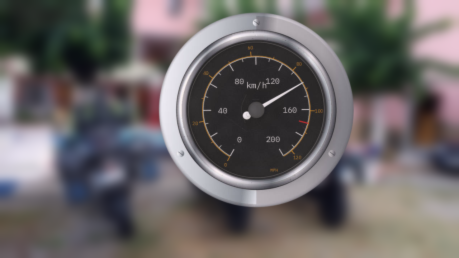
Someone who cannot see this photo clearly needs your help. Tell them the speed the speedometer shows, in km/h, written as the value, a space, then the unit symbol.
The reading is 140 km/h
